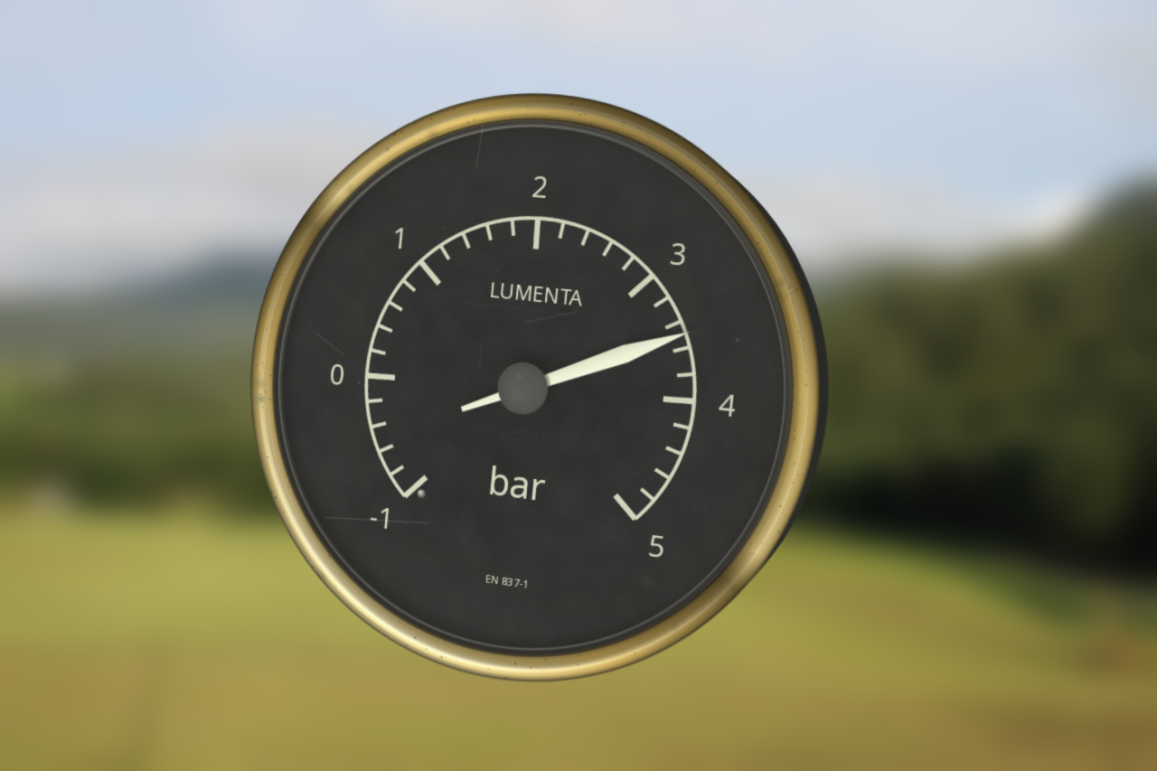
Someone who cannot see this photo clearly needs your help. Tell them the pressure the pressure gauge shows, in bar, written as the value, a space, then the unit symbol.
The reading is 3.5 bar
